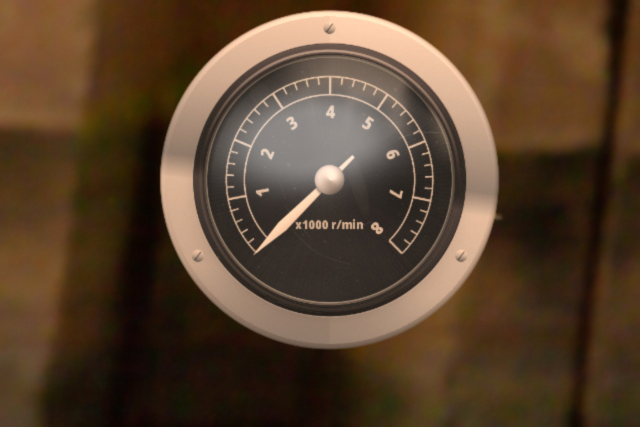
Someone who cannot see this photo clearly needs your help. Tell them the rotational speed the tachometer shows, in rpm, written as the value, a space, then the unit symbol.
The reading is 0 rpm
